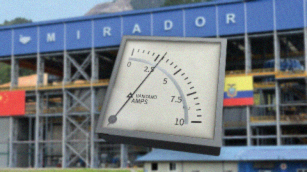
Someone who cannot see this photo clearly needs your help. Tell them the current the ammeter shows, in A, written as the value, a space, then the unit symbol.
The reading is 3 A
